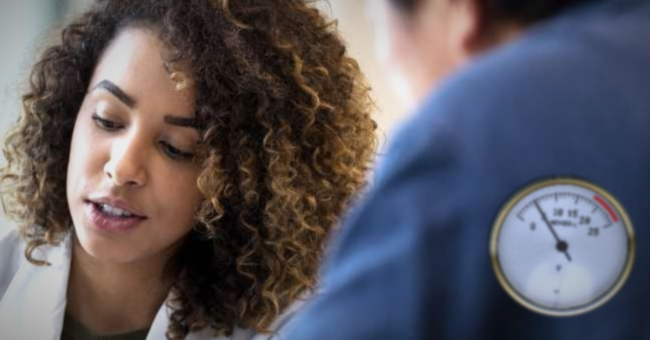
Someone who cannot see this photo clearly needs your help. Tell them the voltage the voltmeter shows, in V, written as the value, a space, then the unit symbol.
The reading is 5 V
